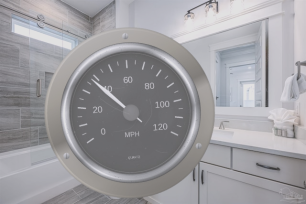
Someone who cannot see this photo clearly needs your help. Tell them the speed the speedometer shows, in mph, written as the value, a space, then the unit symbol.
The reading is 37.5 mph
